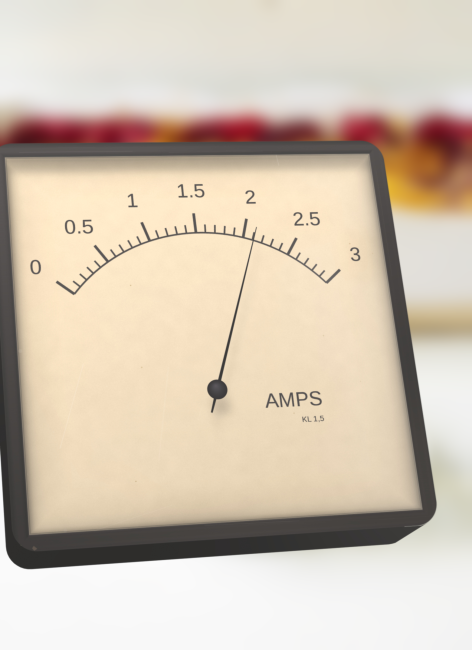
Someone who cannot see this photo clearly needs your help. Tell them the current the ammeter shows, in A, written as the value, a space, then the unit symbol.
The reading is 2.1 A
